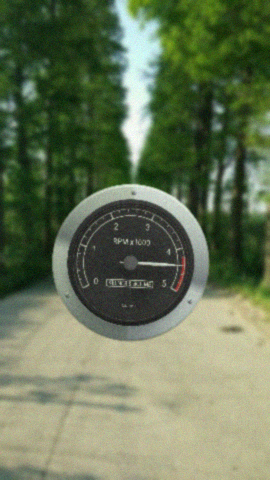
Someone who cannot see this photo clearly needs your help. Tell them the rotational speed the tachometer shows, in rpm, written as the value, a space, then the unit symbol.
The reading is 4400 rpm
